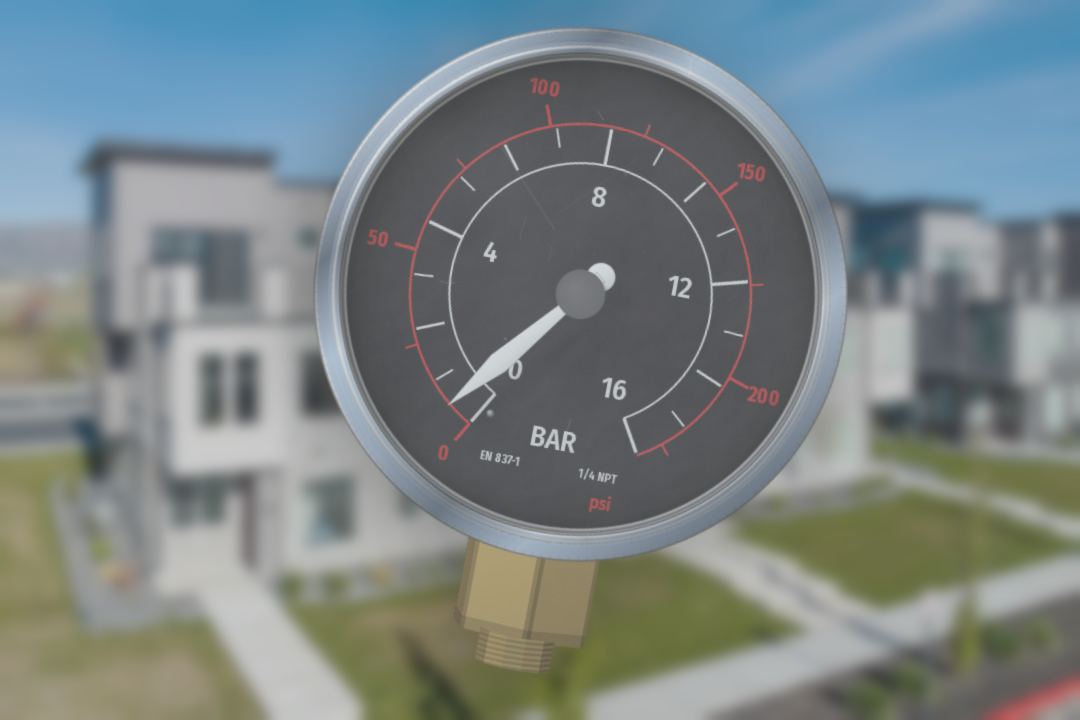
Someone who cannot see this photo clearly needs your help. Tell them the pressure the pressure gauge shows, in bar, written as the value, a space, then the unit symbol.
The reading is 0.5 bar
